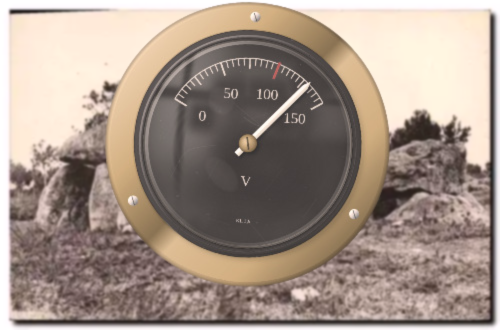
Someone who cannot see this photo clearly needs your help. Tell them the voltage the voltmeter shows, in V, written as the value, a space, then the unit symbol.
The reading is 130 V
